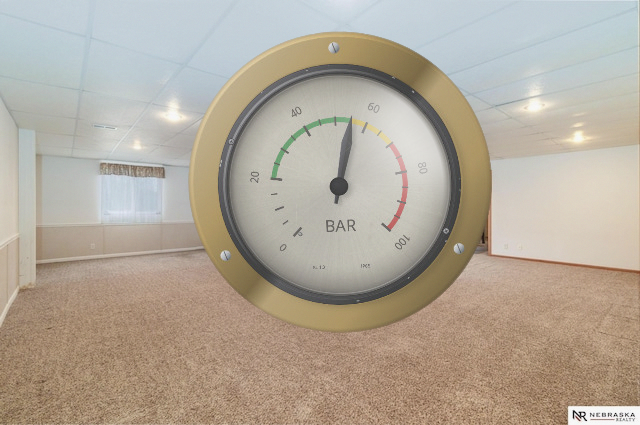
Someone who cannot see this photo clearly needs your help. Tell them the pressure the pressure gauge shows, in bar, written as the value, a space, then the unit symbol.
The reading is 55 bar
